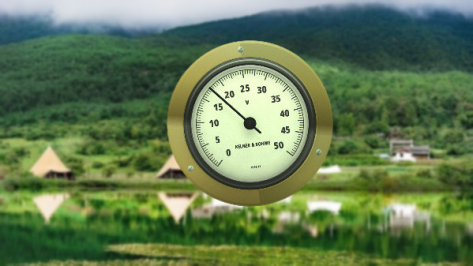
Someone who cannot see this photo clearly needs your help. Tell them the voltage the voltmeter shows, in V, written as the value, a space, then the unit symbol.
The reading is 17.5 V
